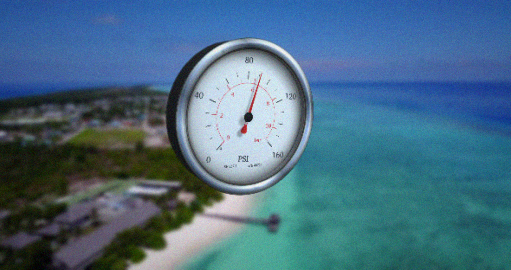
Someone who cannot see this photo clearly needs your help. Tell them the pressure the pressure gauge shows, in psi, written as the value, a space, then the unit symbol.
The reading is 90 psi
